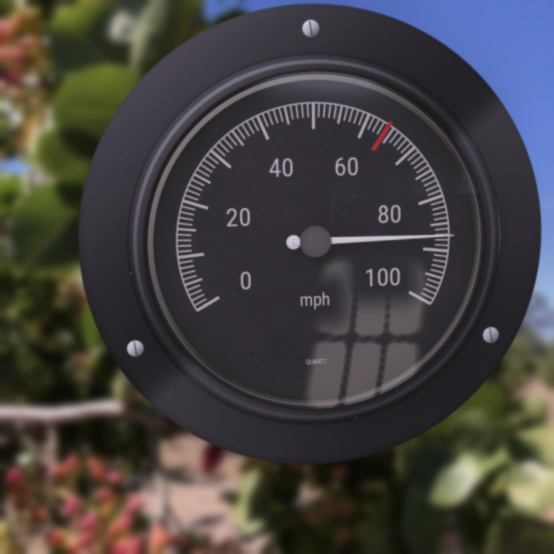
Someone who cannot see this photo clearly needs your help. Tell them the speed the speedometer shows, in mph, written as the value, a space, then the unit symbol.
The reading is 87 mph
